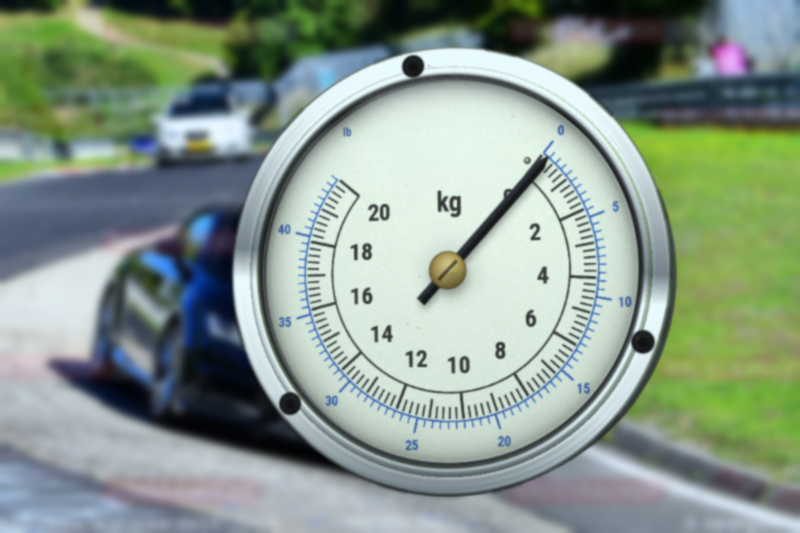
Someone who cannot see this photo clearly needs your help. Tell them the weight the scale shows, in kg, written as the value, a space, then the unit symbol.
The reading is 0.2 kg
